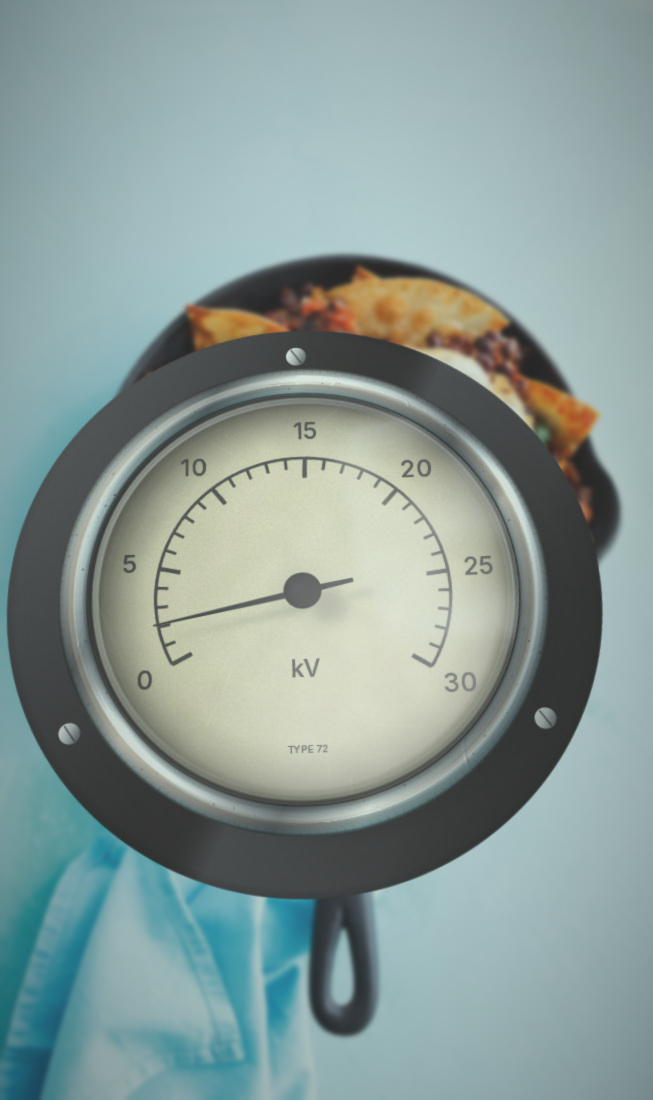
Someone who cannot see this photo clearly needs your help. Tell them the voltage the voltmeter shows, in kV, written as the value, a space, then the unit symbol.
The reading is 2 kV
